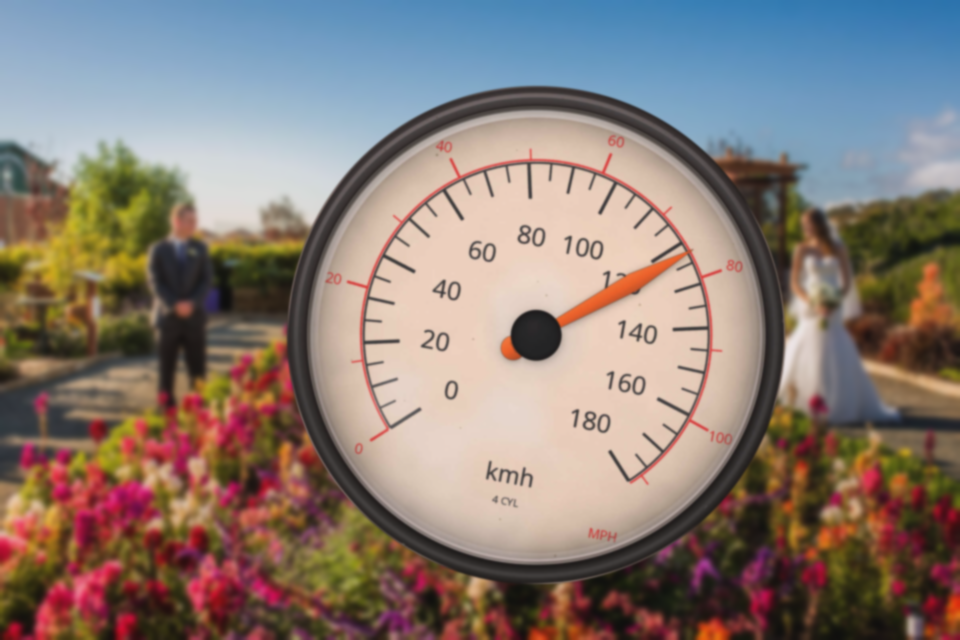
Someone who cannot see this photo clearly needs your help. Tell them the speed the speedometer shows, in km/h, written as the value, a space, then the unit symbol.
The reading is 122.5 km/h
